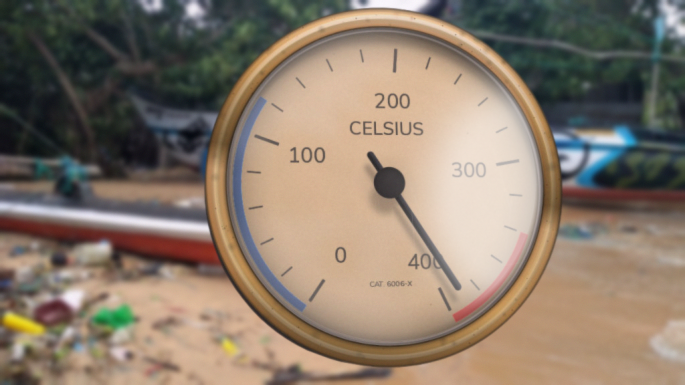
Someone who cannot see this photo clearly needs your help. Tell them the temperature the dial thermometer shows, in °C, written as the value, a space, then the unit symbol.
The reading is 390 °C
